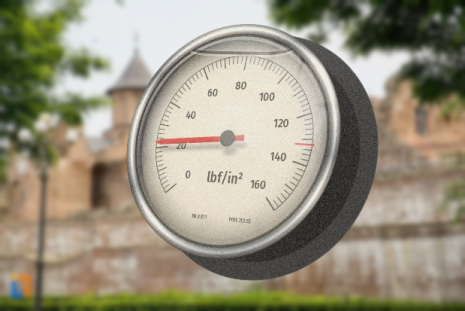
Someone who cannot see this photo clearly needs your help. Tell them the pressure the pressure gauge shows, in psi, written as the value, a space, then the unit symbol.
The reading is 22 psi
